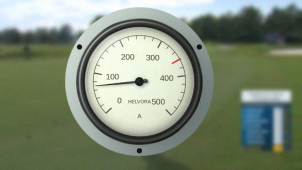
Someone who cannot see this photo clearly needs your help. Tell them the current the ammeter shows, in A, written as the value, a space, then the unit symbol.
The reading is 70 A
